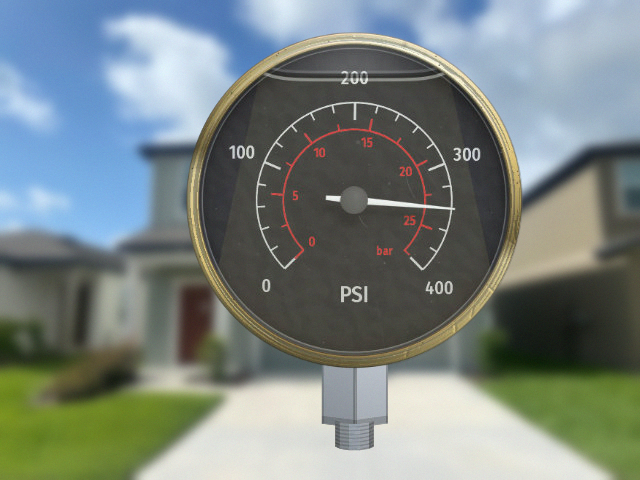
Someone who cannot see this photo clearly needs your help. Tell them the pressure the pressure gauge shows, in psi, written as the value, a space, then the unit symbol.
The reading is 340 psi
